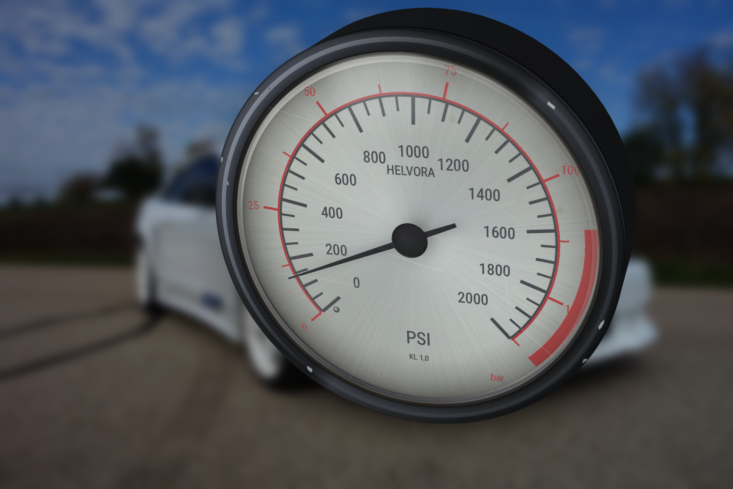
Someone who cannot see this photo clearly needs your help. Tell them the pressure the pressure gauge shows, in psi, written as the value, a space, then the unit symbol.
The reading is 150 psi
